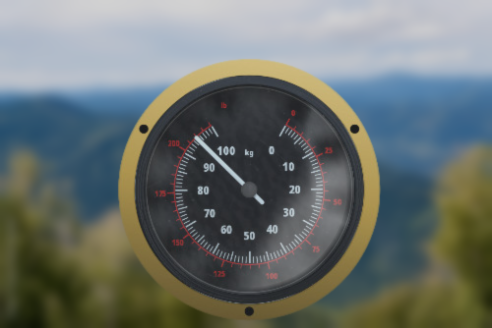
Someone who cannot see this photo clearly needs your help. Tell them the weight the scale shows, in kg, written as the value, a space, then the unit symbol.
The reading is 95 kg
